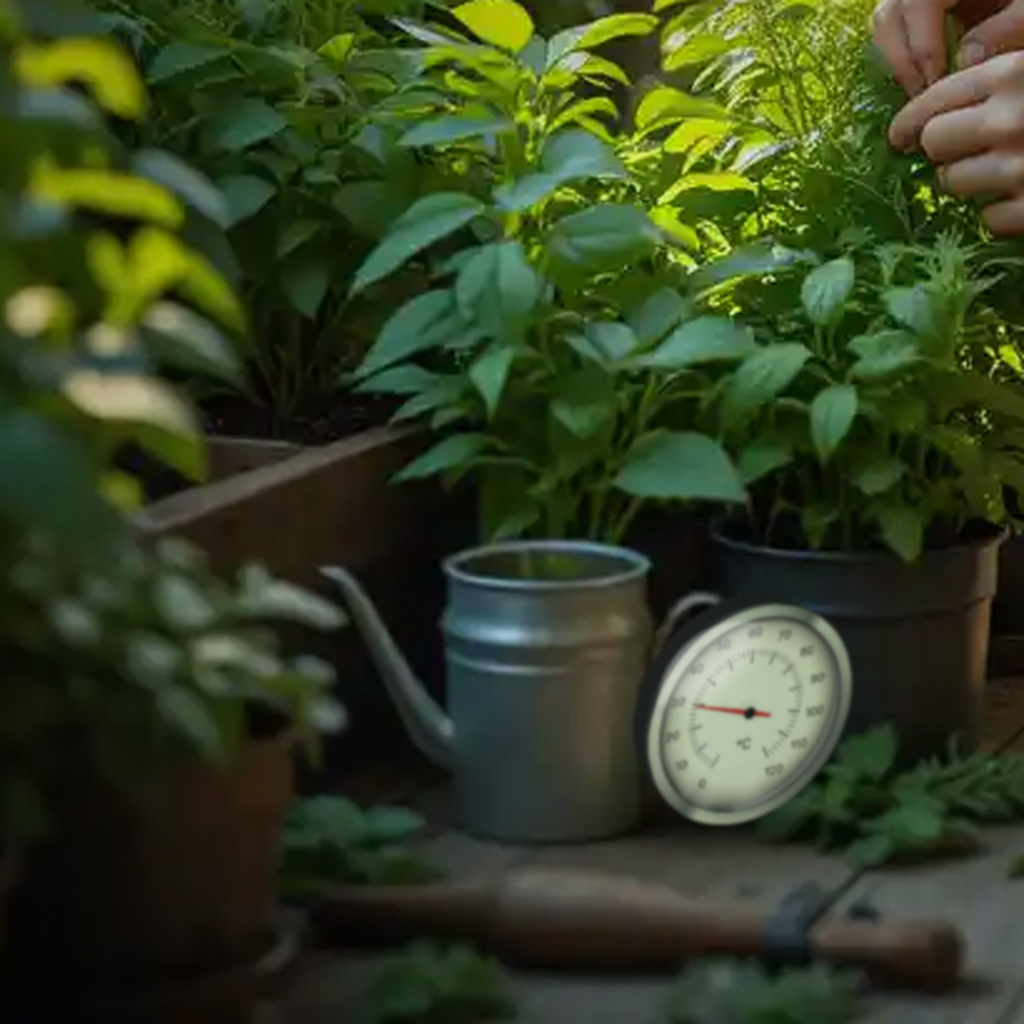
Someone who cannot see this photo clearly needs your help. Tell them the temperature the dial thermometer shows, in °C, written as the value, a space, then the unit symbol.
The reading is 30 °C
